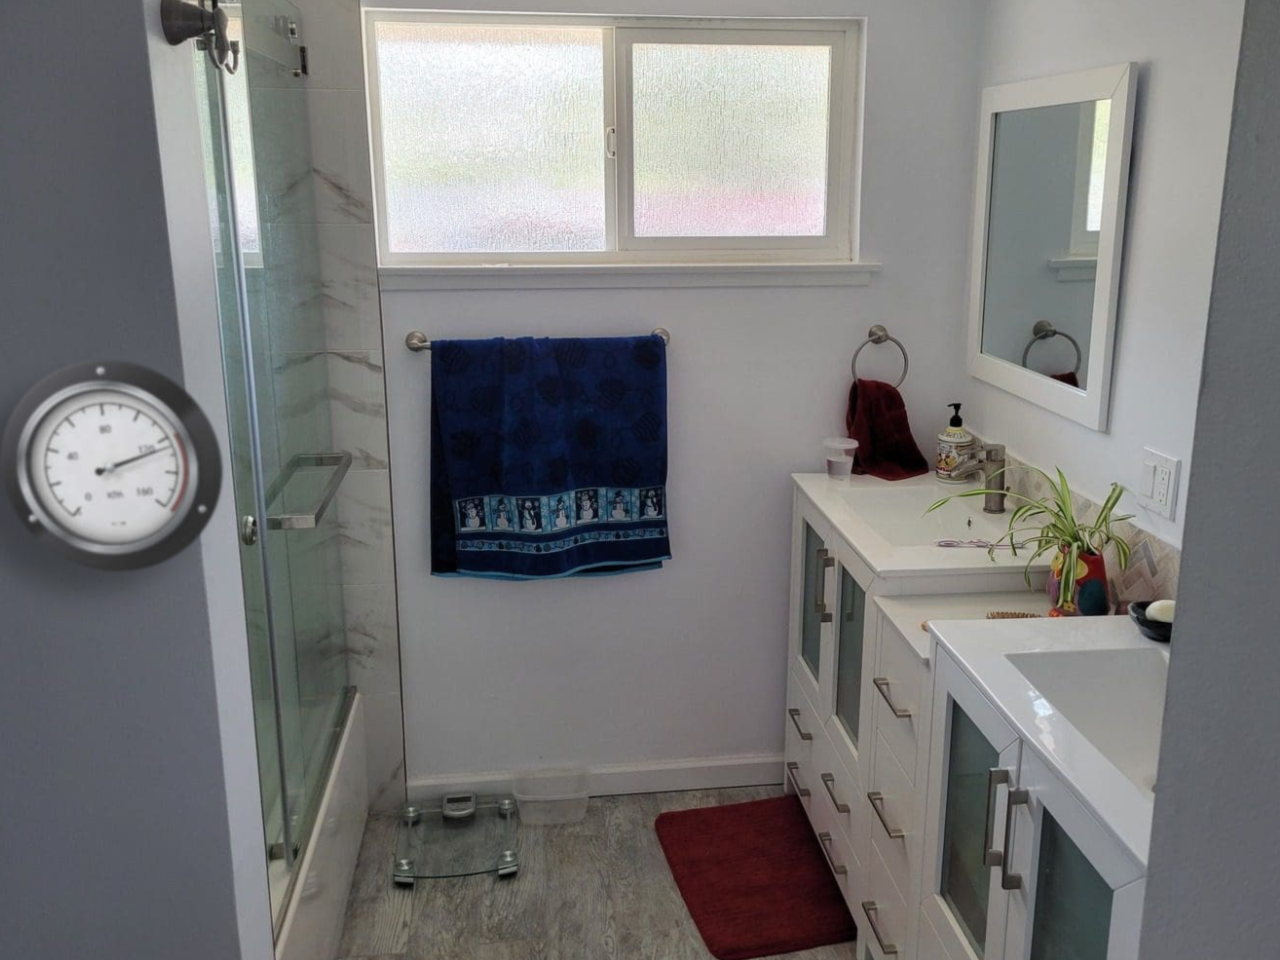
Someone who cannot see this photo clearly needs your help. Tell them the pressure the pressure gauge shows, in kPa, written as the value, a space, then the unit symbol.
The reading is 125 kPa
